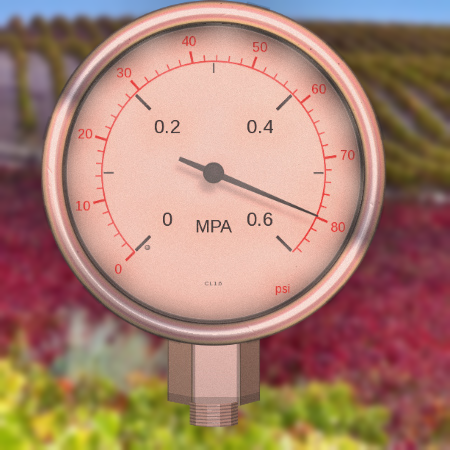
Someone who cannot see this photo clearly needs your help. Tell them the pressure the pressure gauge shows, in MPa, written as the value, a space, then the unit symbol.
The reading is 0.55 MPa
